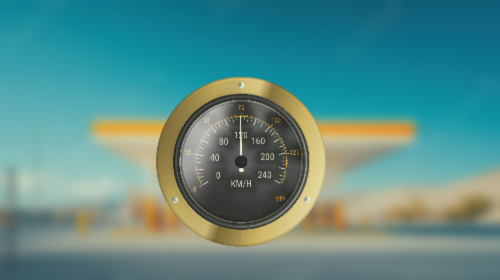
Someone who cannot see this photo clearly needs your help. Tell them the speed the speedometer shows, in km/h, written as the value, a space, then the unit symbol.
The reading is 120 km/h
